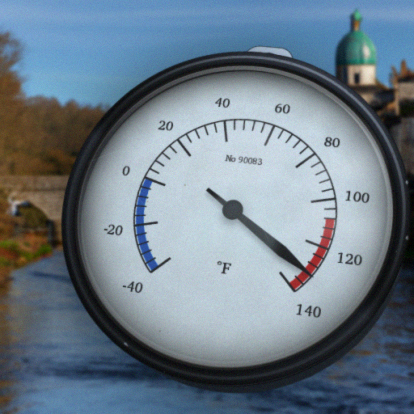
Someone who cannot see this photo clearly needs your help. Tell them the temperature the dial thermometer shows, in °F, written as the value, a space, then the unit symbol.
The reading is 132 °F
